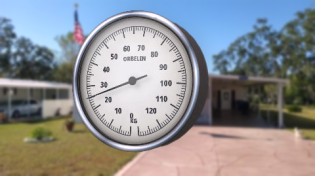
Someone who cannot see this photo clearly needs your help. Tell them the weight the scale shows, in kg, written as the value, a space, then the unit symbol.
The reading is 25 kg
